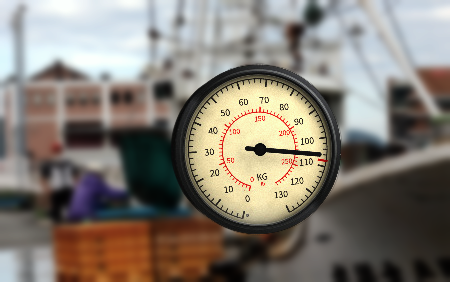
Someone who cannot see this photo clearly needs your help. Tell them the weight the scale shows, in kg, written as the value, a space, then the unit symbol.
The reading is 106 kg
